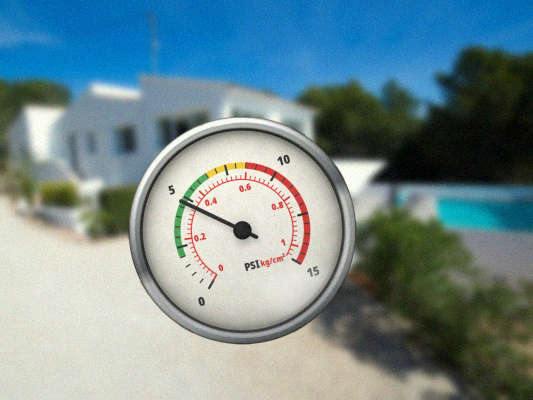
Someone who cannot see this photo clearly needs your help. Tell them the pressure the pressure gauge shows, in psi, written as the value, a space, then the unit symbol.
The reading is 4.75 psi
